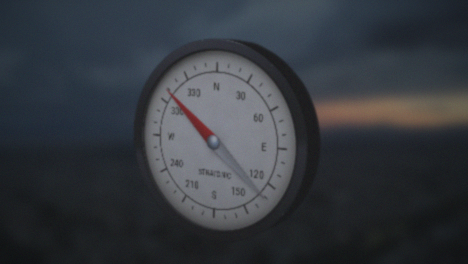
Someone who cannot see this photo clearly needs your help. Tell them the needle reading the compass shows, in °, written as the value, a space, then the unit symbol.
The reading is 310 °
